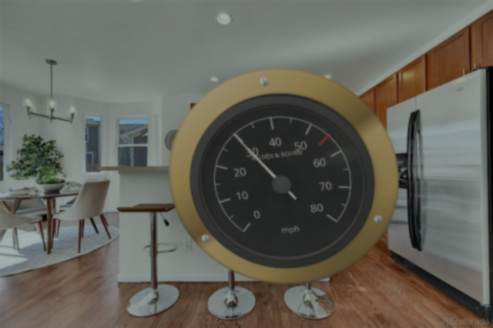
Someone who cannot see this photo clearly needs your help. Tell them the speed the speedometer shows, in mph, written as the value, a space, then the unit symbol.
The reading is 30 mph
